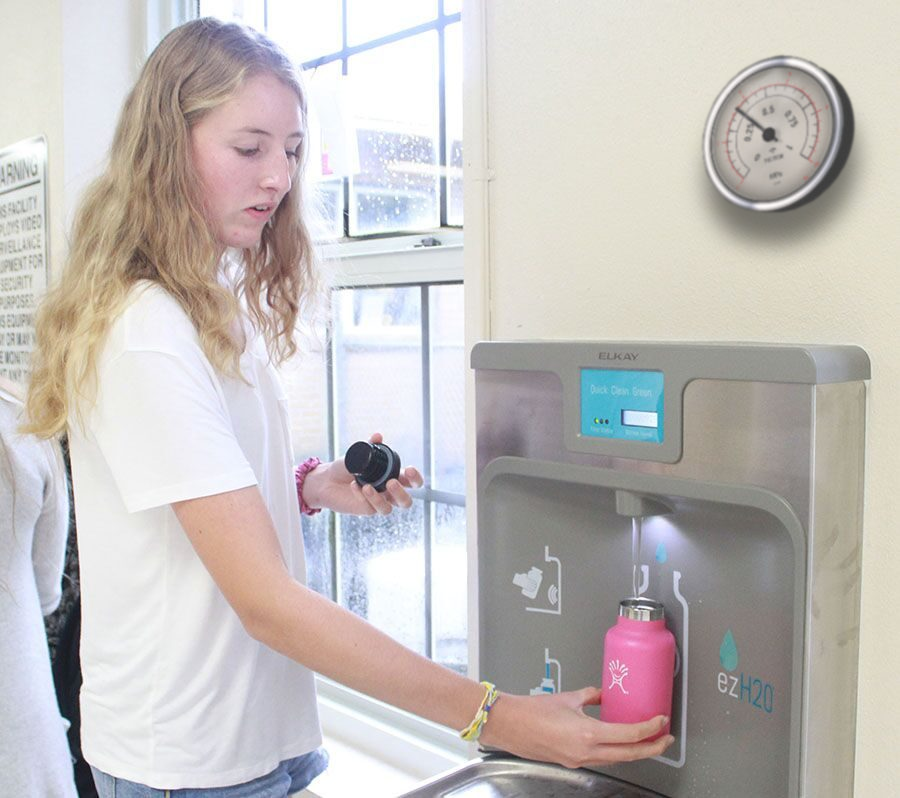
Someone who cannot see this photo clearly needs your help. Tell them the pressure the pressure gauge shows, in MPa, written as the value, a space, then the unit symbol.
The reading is 0.35 MPa
